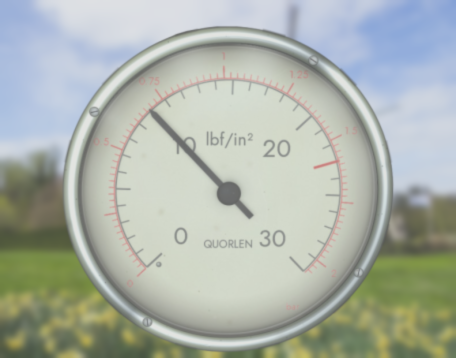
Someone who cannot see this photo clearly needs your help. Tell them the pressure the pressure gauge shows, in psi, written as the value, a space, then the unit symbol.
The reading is 10 psi
